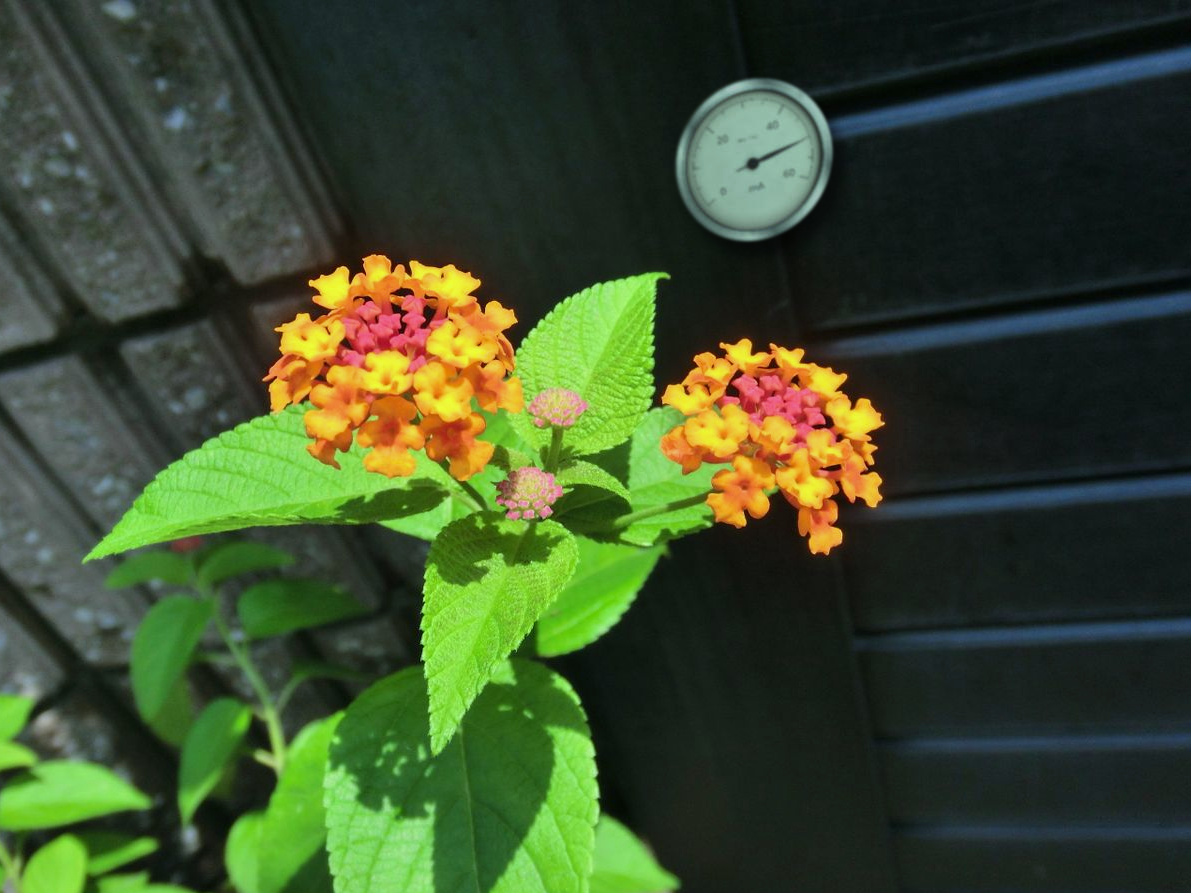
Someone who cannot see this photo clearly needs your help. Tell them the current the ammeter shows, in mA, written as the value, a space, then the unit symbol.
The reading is 50 mA
